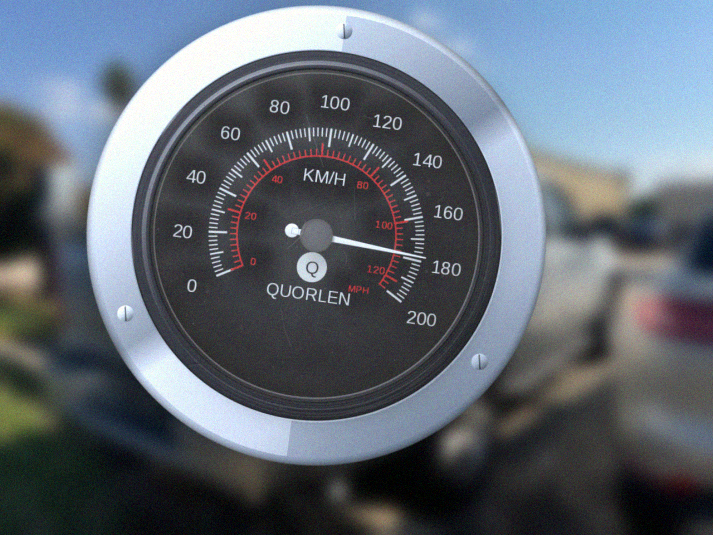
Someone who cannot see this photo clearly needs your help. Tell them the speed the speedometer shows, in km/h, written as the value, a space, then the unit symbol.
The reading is 178 km/h
